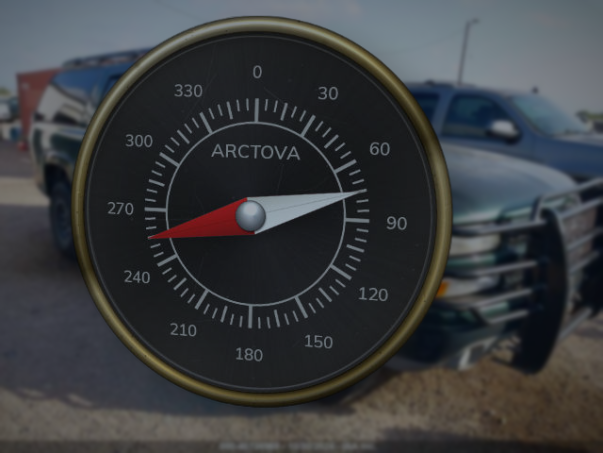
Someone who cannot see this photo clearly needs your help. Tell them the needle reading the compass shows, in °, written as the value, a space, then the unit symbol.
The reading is 255 °
